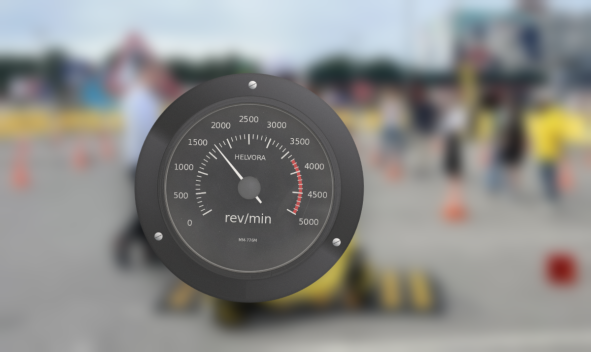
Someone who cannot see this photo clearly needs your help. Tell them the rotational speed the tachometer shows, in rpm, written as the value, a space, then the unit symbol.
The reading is 1700 rpm
